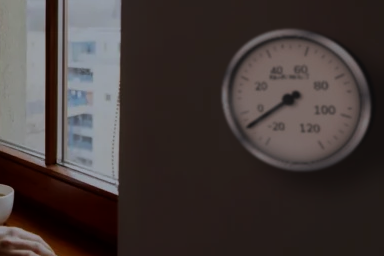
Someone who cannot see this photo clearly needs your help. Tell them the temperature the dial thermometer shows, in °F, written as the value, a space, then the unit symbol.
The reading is -8 °F
